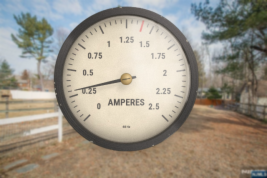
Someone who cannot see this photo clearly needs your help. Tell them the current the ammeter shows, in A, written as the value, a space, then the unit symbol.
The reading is 0.3 A
